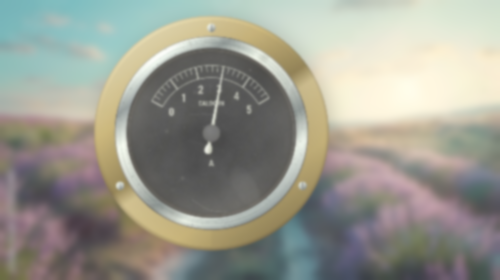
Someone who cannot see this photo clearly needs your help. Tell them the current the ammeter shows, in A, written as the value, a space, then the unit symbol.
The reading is 3 A
